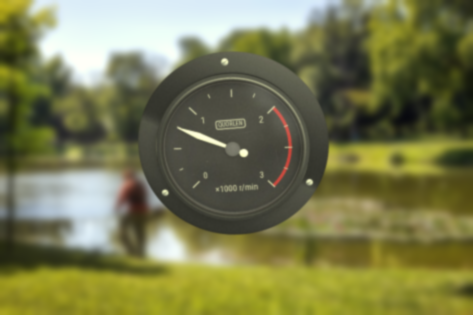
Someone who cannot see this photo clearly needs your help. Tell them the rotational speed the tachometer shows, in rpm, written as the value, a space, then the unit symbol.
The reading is 750 rpm
